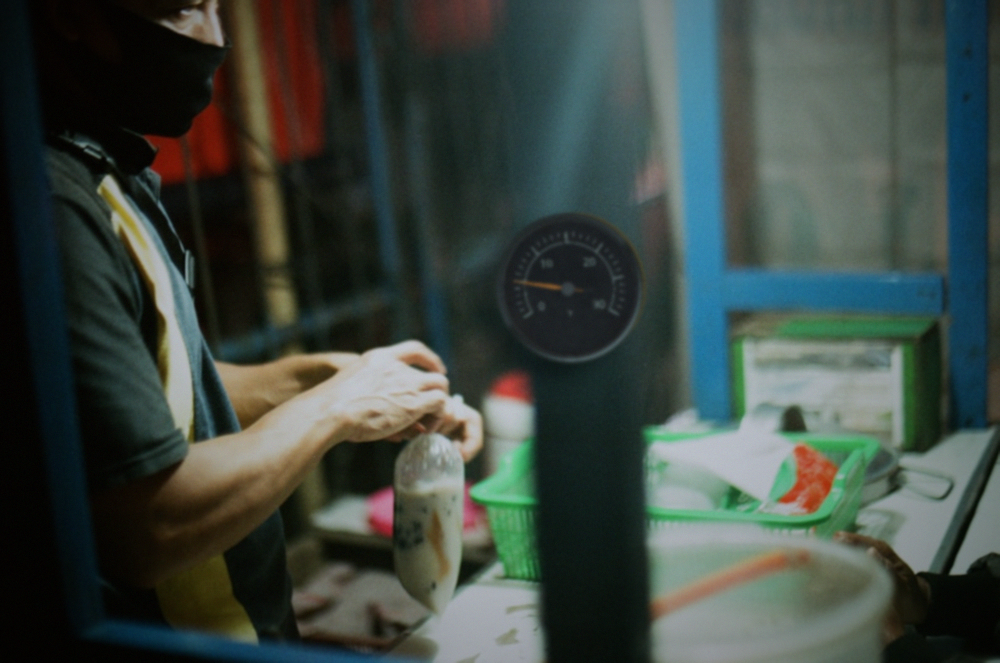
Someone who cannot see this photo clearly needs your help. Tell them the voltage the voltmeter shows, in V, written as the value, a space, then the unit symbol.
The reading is 5 V
